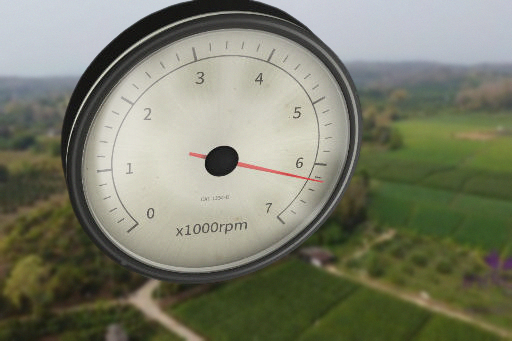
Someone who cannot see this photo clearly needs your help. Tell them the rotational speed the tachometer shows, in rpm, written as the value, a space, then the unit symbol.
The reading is 6200 rpm
